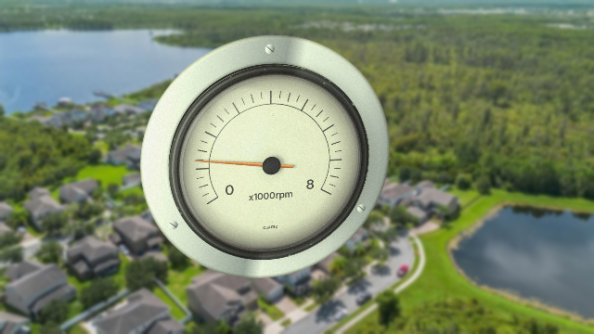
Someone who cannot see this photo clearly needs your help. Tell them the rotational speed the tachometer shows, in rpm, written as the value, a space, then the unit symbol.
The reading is 1250 rpm
